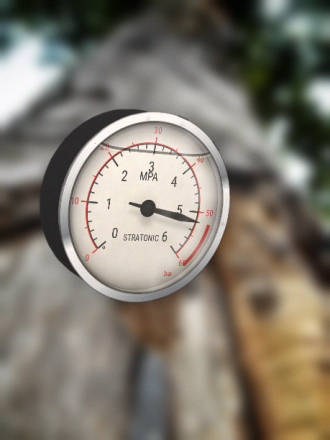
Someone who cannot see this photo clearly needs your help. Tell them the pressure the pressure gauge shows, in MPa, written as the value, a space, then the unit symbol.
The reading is 5.2 MPa
